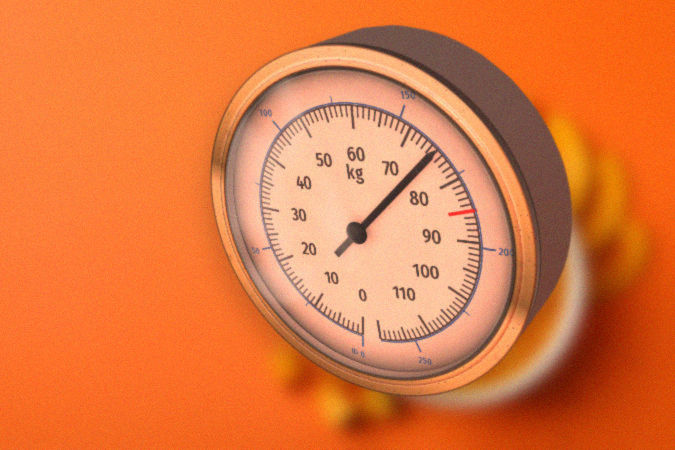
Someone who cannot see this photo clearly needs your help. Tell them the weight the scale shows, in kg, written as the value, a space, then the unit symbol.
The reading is 75 kg
